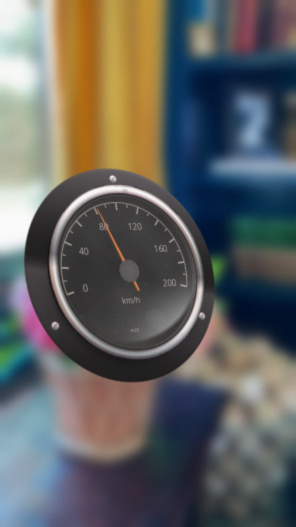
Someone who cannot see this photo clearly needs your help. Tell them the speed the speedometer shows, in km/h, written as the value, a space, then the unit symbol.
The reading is 80 km/h
